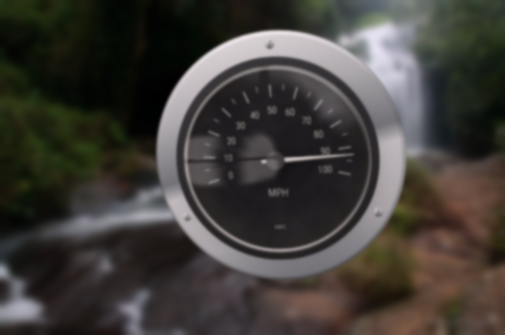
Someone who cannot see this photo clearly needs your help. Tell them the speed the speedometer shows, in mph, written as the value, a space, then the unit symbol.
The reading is 92.5 mph
